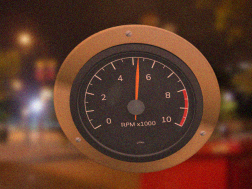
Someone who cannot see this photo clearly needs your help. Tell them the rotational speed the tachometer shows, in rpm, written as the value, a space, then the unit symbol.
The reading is 5250 rpm
